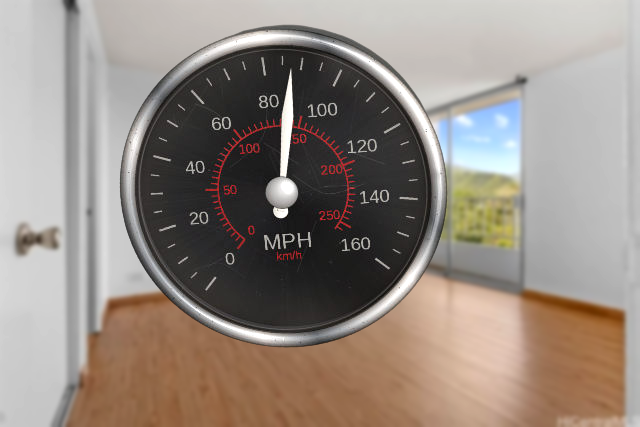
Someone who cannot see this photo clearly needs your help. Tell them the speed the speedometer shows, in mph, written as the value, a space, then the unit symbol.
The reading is 87.5 mph
